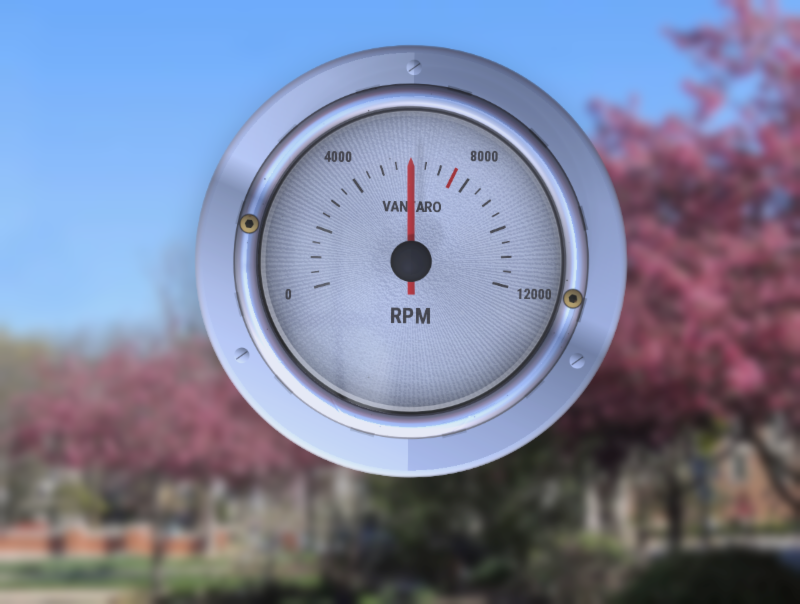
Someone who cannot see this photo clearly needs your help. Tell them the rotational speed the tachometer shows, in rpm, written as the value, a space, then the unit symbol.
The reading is 6000 rpm
